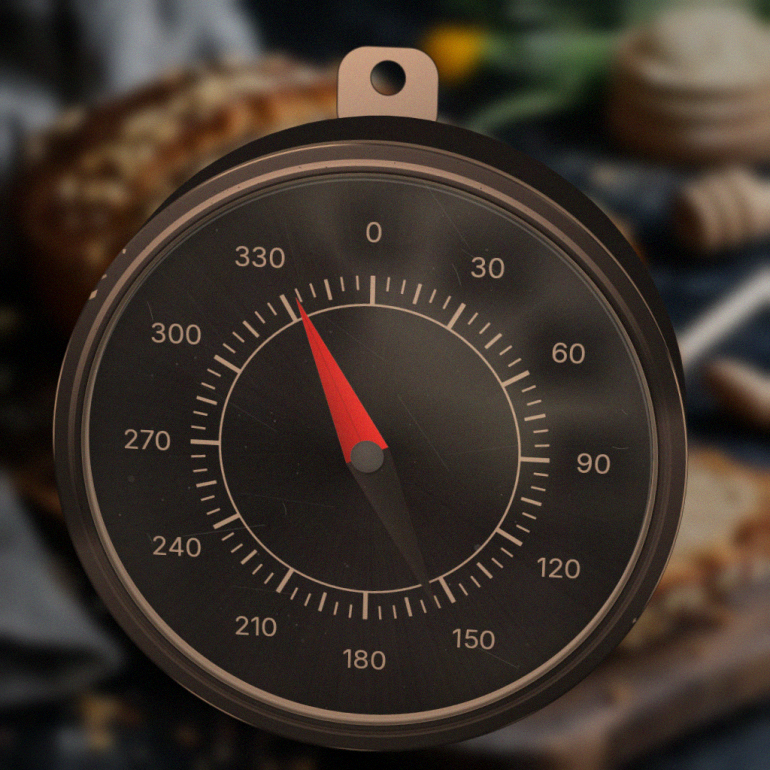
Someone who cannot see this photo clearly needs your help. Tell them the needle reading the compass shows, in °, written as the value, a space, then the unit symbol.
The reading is 335 °
